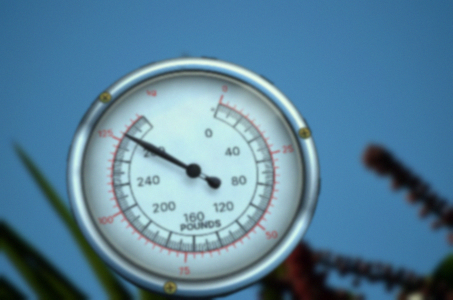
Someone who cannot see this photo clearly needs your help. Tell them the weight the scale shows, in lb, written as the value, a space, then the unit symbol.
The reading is 280 lb
